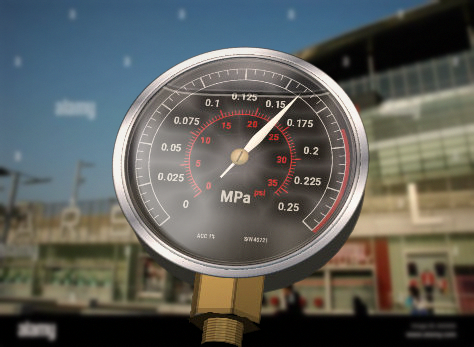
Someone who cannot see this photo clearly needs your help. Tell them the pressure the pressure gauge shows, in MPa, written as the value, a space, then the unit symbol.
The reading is 0.16 MPa
